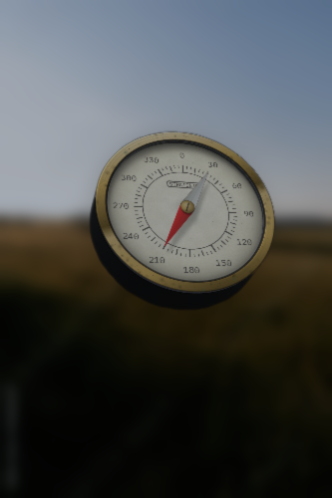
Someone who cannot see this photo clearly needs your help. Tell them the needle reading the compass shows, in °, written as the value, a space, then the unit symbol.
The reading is 210 °
